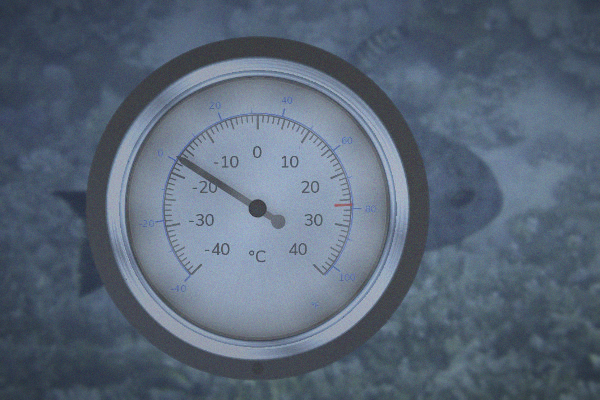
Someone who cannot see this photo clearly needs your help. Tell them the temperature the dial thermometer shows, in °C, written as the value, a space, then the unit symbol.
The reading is -17 °C
